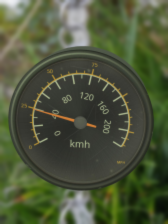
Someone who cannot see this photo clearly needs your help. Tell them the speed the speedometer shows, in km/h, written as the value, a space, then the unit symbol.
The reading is 40 km/h
